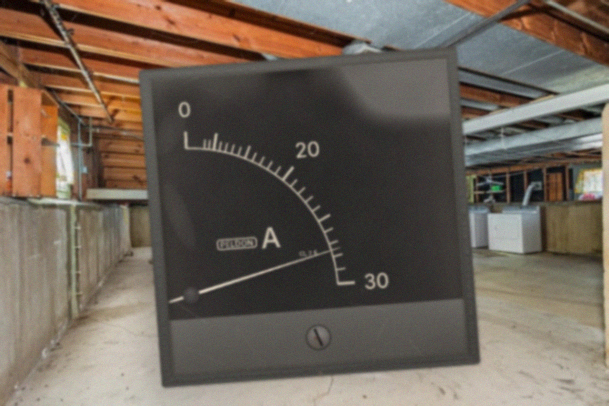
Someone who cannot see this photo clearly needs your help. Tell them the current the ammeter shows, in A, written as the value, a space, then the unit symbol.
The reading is 27.5 A
